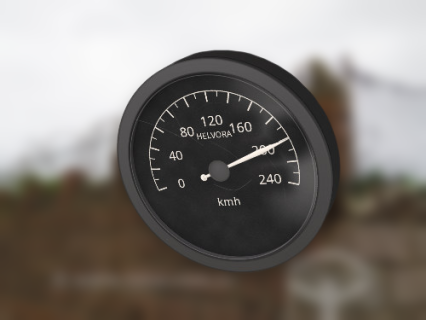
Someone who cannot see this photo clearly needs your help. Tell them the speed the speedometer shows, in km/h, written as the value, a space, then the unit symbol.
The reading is 200 km/h
